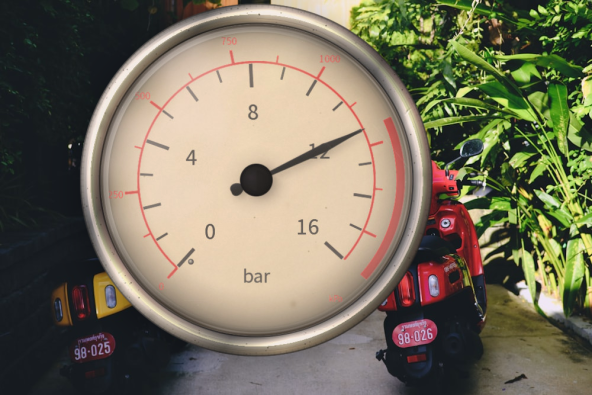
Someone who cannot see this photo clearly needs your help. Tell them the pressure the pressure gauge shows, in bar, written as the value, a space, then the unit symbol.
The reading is 12 bar
